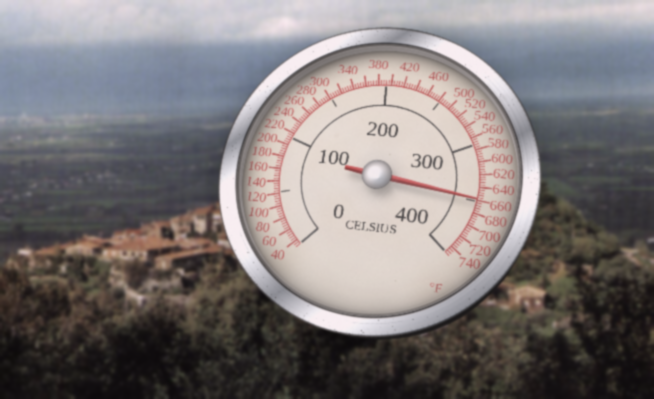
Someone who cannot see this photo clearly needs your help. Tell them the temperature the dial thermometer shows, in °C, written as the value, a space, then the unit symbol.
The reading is 350 °C
